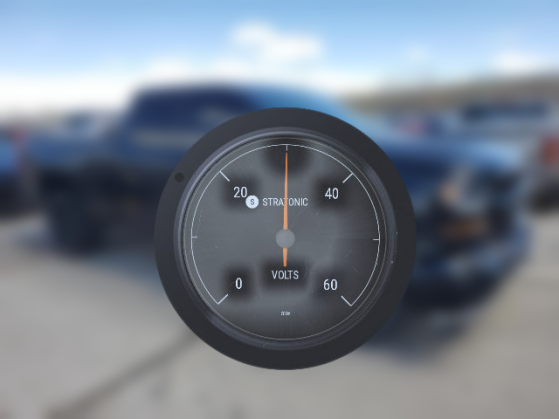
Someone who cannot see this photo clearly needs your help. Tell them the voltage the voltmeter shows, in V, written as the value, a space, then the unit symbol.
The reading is 30 V
